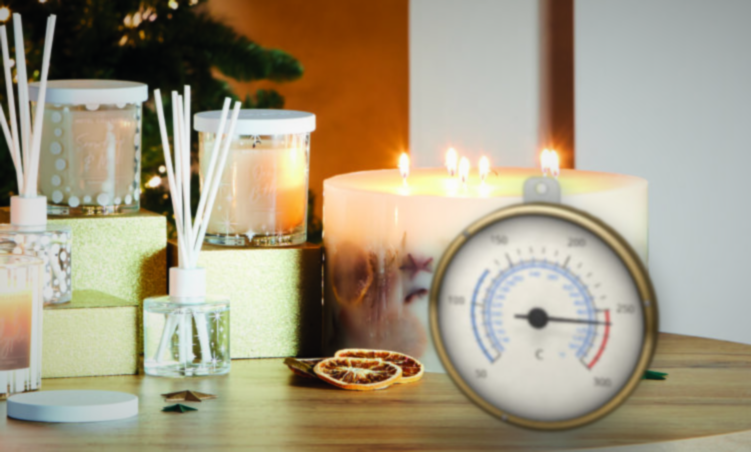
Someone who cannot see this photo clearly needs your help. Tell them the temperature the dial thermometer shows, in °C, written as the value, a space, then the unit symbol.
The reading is 260 °C
